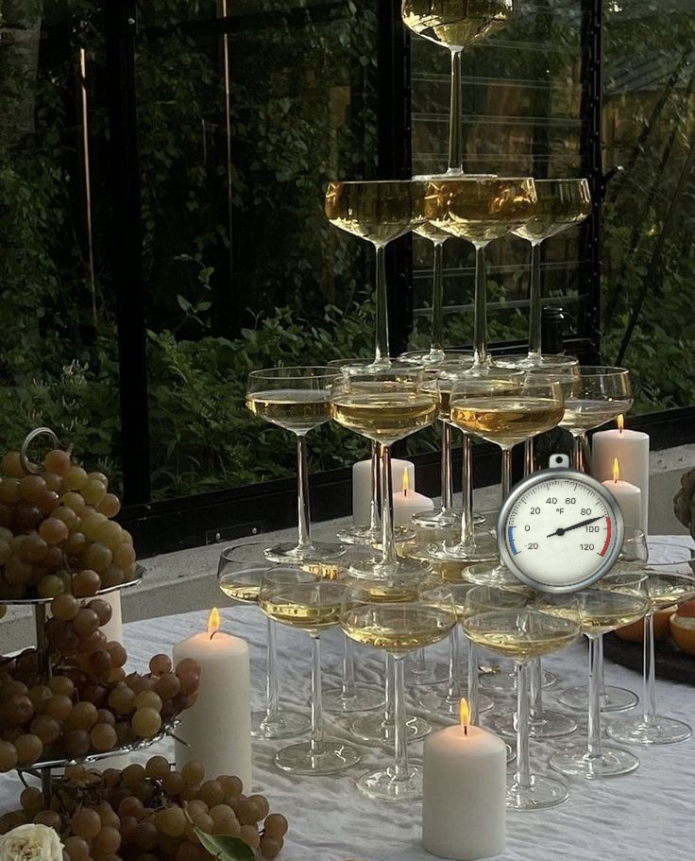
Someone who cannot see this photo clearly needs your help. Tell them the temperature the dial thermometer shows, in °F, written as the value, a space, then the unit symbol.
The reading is 90 °F
